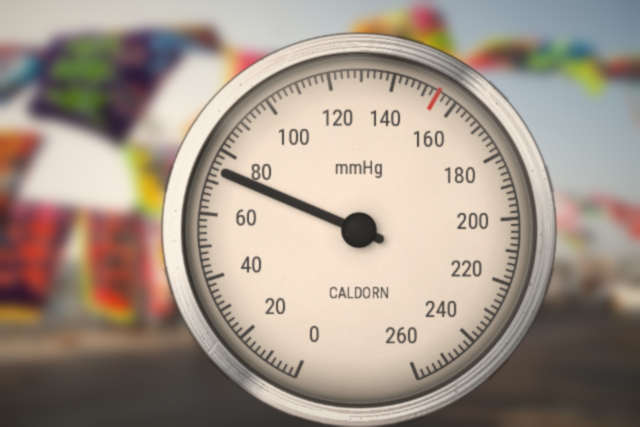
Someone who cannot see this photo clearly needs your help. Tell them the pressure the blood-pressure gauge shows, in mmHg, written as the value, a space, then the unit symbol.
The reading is 74 mmHg
